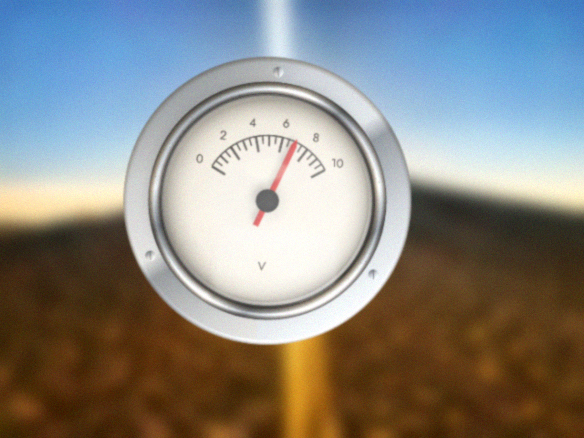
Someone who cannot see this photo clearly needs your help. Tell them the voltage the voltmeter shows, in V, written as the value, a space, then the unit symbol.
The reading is 7 V
